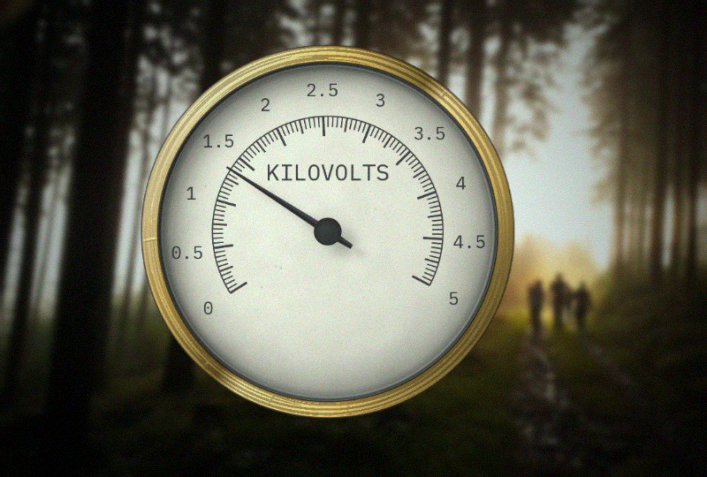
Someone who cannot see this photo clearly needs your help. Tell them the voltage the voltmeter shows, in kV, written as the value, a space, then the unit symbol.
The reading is 1.35 kV
